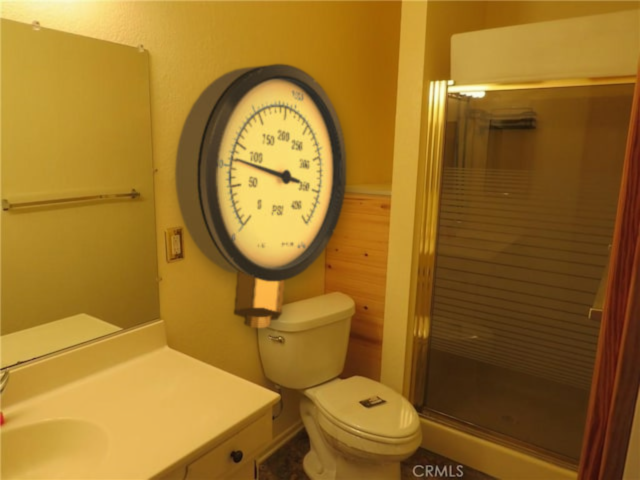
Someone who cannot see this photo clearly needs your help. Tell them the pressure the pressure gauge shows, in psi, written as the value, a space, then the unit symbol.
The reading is 80 psi
